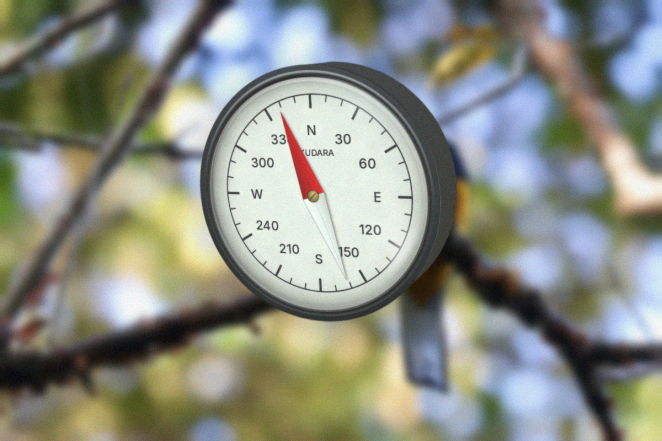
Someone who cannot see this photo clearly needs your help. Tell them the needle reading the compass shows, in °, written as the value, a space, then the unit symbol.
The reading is 340 °
